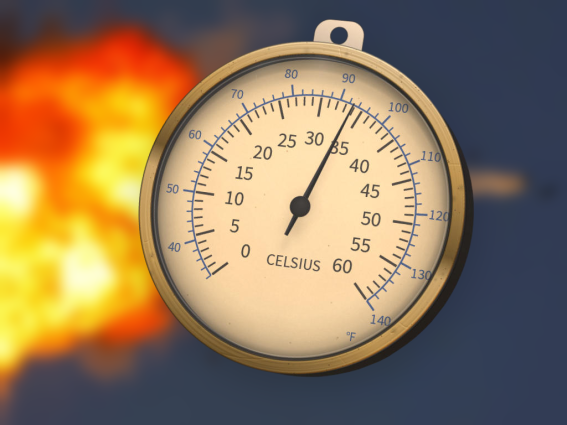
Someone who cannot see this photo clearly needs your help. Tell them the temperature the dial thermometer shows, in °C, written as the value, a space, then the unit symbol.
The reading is 34 °C
